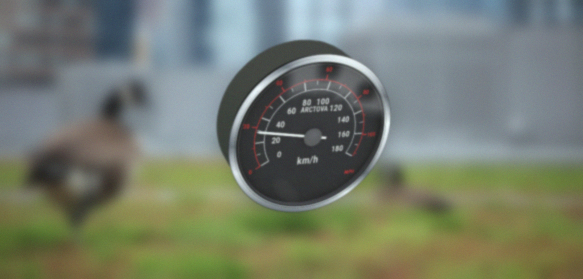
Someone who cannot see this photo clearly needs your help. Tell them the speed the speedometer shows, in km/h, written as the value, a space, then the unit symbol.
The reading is 30 km/h
